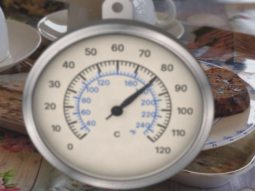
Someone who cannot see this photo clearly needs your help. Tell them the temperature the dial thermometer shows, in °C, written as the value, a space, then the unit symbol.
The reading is 80 °C
